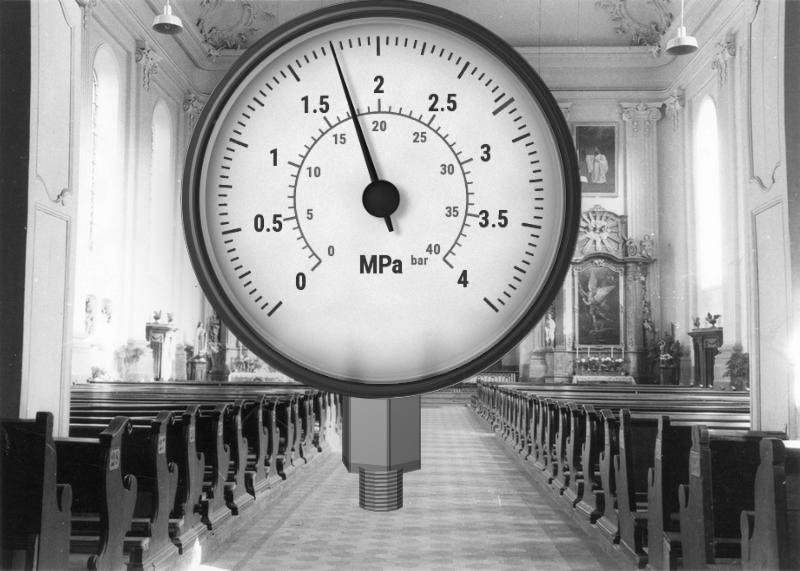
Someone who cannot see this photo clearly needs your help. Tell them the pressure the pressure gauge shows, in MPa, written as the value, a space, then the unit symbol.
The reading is 1.75 MPa
